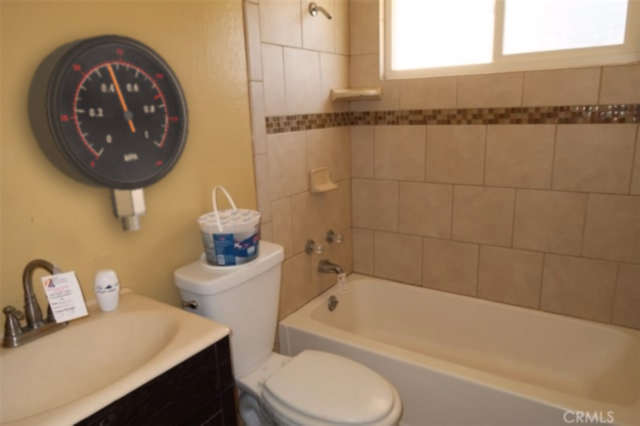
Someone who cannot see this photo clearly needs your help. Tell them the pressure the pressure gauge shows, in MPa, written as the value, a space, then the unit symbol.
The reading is 0.45 MPa
